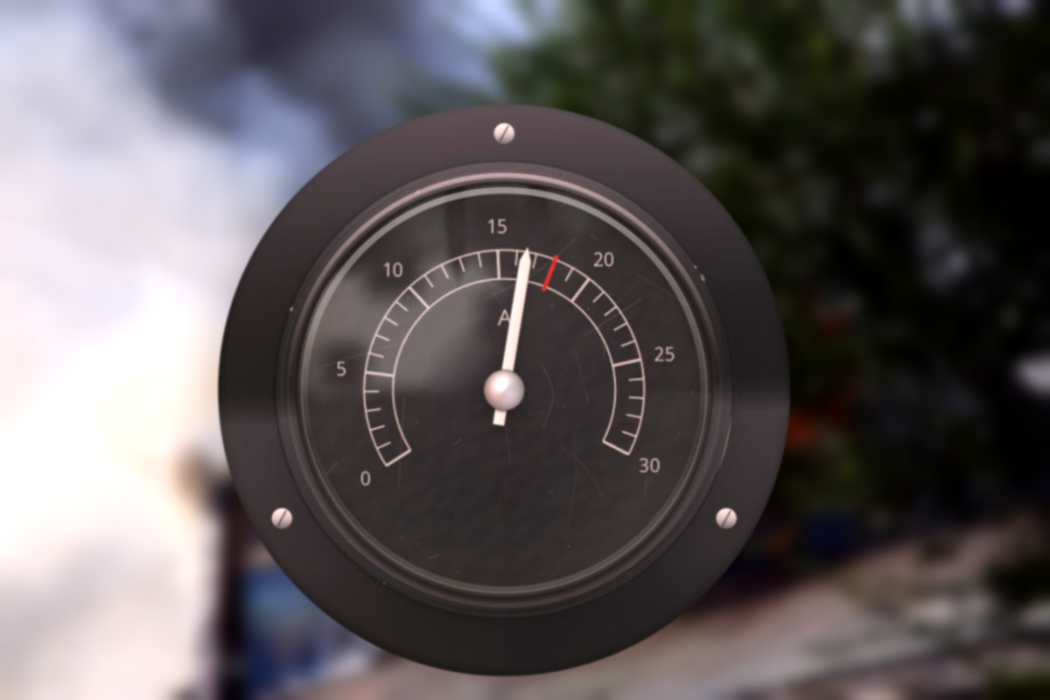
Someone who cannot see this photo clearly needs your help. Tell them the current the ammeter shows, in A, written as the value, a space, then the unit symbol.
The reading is 16.5 A
